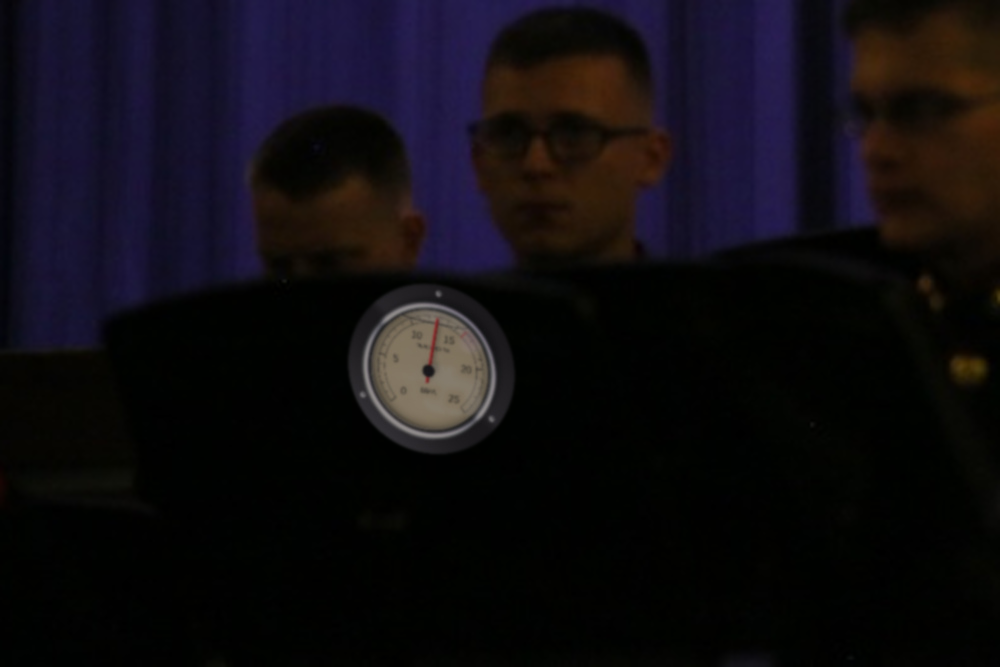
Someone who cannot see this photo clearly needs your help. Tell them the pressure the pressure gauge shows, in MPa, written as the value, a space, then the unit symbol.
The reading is 13 MPa
